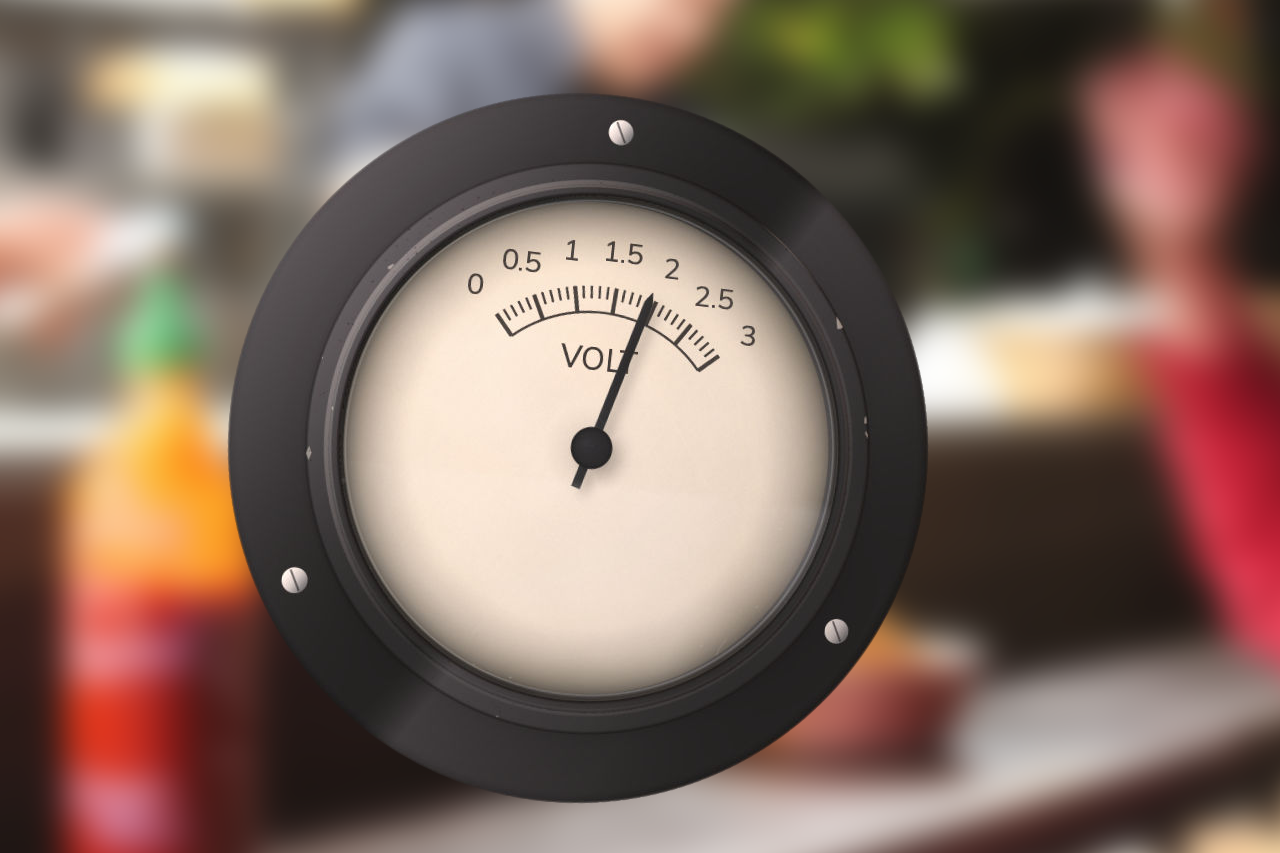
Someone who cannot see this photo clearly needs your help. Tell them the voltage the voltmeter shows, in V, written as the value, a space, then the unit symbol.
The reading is 1.9 V
